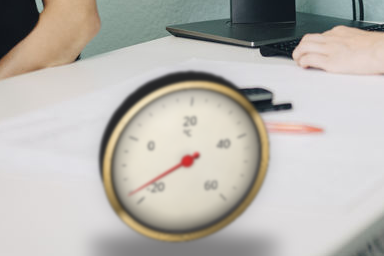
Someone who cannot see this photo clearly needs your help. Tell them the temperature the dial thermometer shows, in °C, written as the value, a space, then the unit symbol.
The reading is -16 °C
